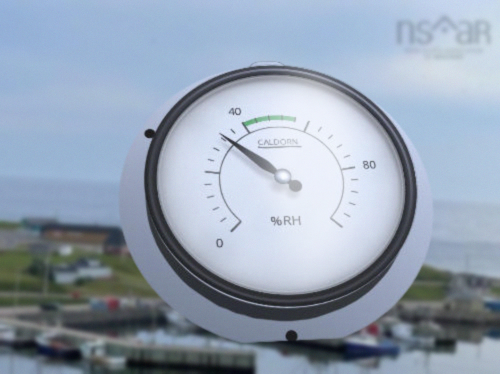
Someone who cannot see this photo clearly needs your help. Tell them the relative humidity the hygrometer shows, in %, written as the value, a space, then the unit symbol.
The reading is 32 %
